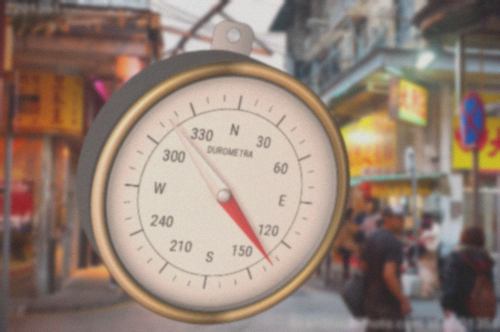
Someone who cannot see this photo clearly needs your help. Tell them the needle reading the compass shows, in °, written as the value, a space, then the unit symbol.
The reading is 135 °
